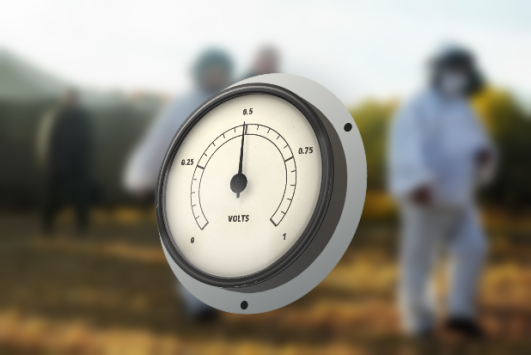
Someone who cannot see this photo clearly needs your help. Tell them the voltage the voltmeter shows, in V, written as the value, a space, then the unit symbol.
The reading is 0.5 V
